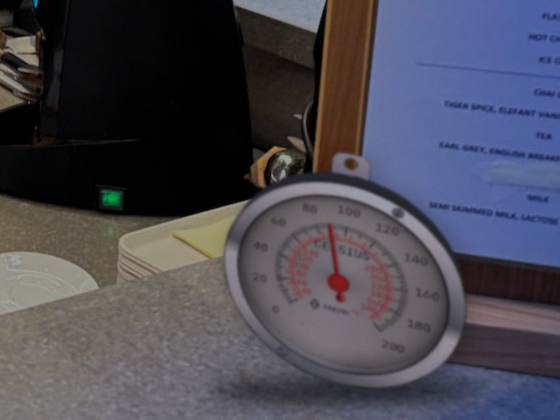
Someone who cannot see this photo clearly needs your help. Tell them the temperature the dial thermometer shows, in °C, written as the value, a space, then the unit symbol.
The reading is 90 °C
